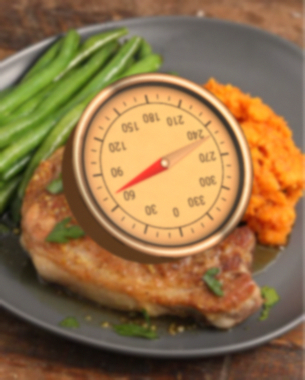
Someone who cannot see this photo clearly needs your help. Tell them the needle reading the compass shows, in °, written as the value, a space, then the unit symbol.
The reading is 70 °
